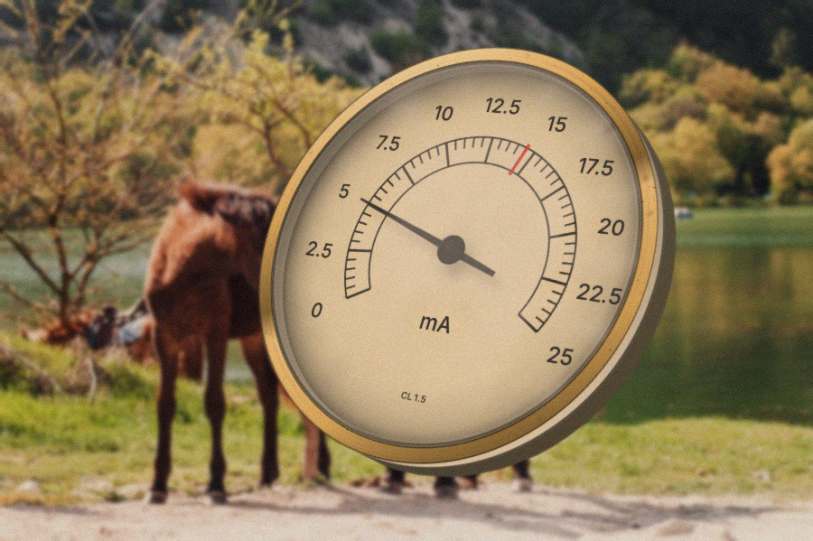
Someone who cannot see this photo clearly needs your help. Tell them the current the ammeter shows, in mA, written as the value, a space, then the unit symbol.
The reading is 5 mA
